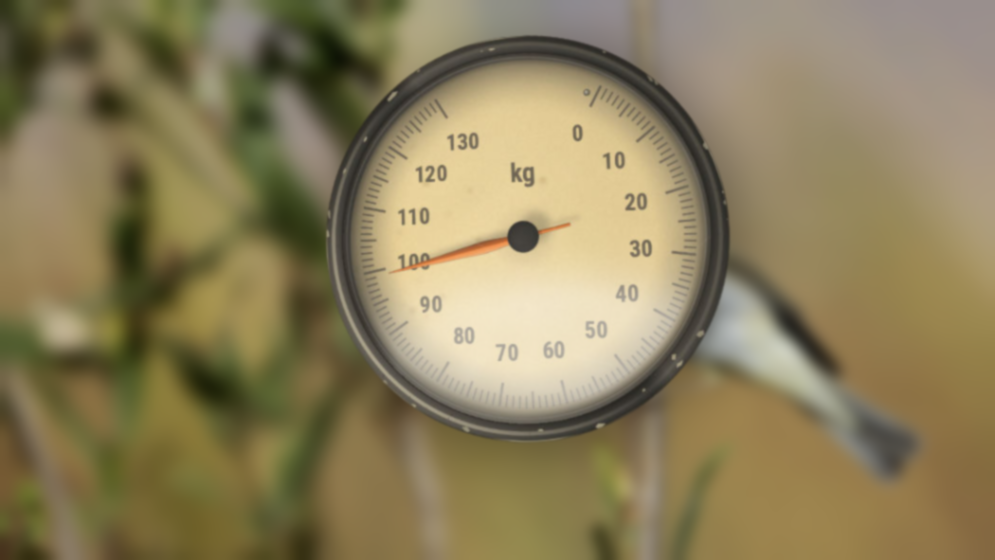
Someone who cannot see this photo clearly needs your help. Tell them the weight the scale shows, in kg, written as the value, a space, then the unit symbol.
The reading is 99 kg
